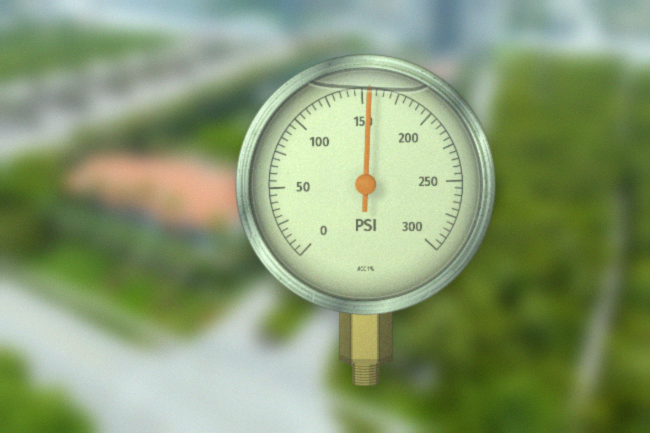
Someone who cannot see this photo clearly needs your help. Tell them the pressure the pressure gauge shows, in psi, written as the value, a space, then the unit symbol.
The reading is 155 psi
